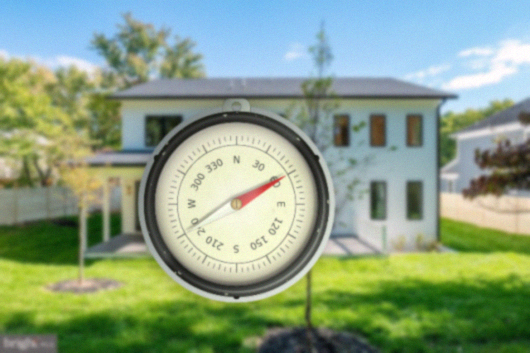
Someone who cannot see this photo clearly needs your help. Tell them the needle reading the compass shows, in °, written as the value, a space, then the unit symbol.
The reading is 60 °
